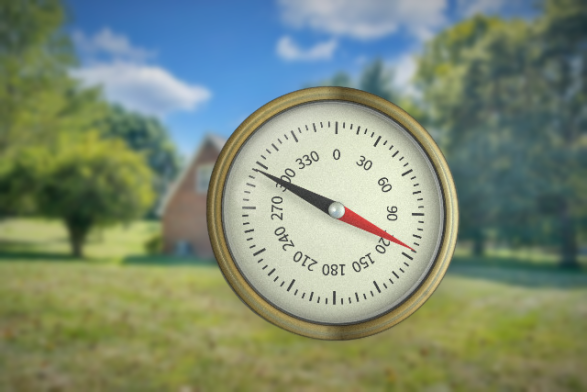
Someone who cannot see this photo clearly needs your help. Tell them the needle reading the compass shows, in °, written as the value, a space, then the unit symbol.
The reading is 115 °
